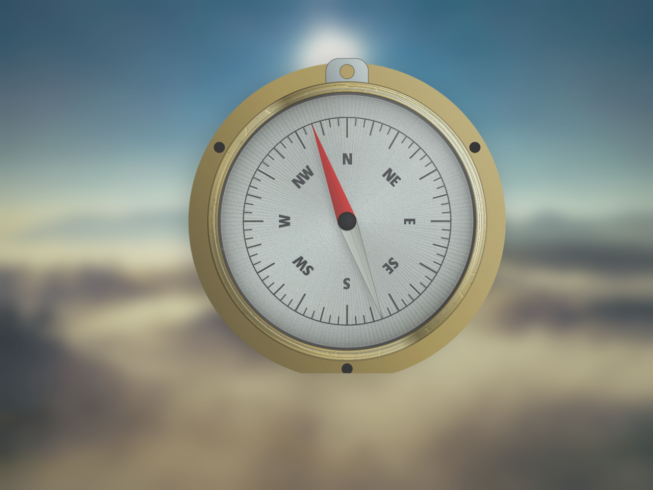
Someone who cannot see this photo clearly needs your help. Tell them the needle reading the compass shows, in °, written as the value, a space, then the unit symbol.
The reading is 340 °
